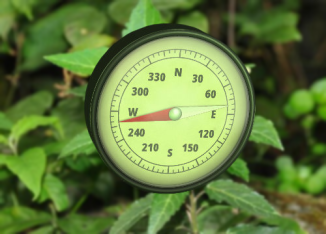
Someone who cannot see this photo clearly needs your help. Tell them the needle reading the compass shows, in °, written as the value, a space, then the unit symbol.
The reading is 260 °
